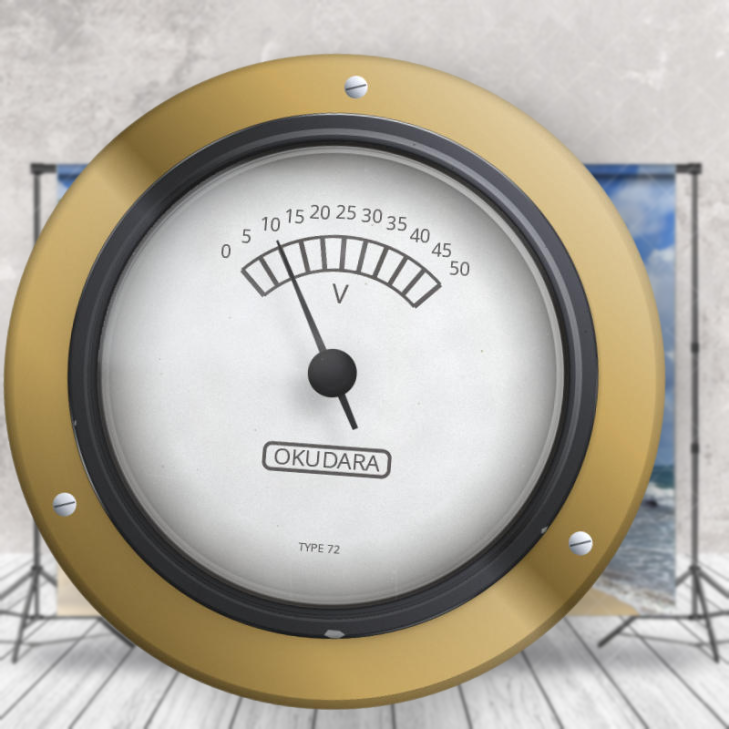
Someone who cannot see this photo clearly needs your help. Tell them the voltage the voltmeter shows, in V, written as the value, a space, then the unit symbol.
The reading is 10 V
